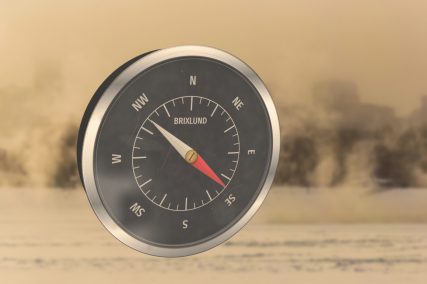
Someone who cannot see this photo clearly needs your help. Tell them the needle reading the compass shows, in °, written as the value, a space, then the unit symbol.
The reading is 130 °
